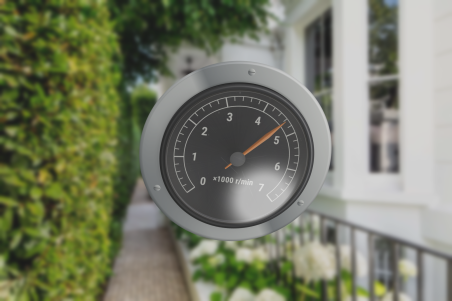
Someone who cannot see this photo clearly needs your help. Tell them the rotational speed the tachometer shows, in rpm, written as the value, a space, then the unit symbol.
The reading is 4600 rpm
